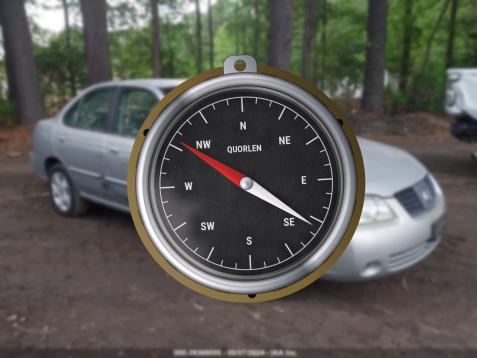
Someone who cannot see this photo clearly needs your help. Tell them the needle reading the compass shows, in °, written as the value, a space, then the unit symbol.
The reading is 305 °
